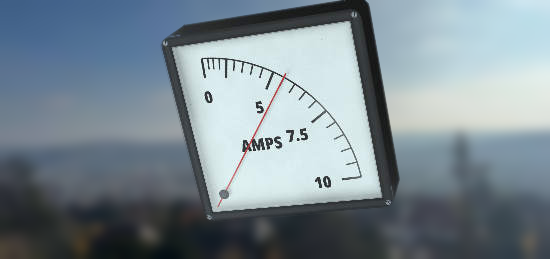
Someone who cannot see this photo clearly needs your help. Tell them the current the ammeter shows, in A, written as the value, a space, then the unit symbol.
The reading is 5.5 A
